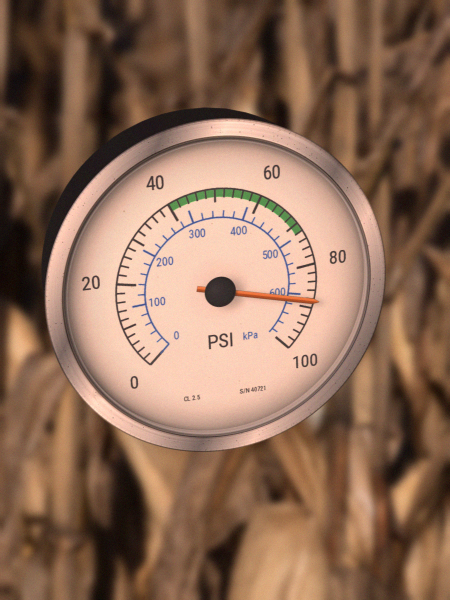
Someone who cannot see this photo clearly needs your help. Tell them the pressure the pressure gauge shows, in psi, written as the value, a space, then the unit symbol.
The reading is 88 psi
